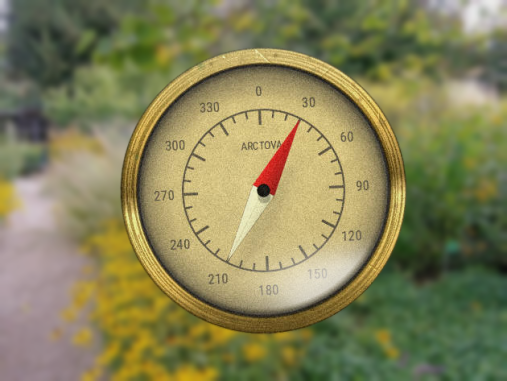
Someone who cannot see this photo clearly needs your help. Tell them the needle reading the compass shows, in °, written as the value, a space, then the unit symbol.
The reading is 30 °
